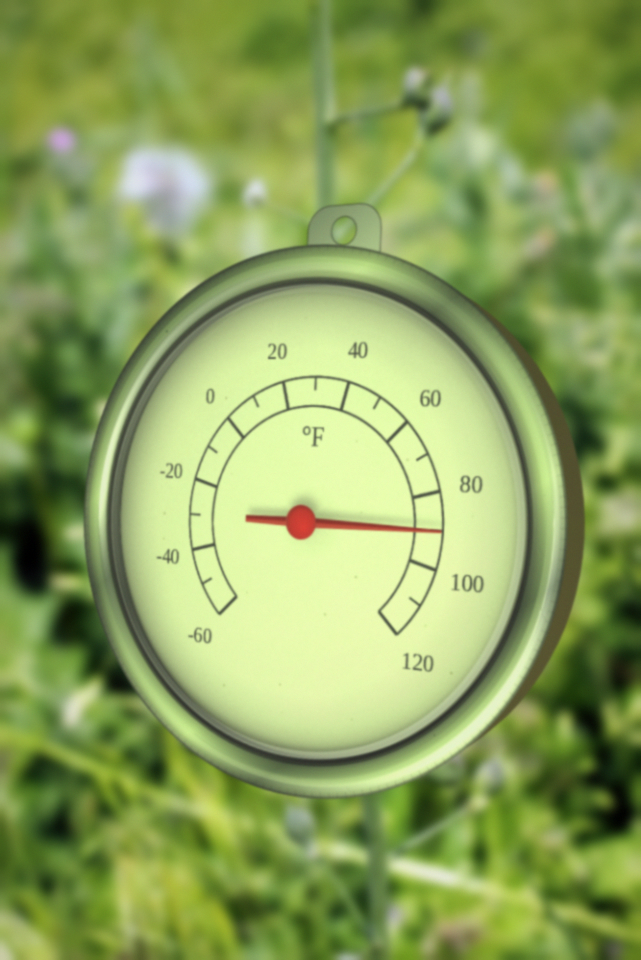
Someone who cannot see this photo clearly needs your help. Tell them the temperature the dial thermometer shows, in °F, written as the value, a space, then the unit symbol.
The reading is 90 °F
